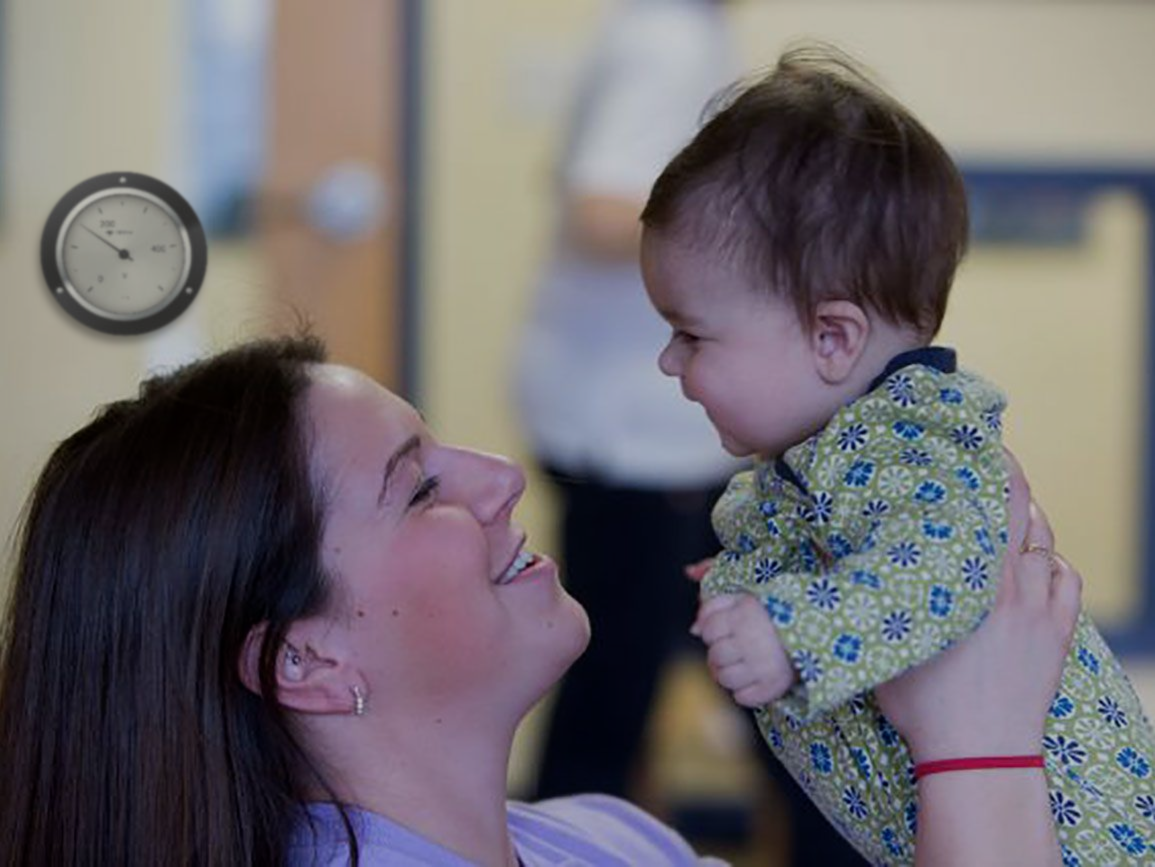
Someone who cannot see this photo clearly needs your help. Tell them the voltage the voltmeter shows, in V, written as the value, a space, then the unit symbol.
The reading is 150 V
